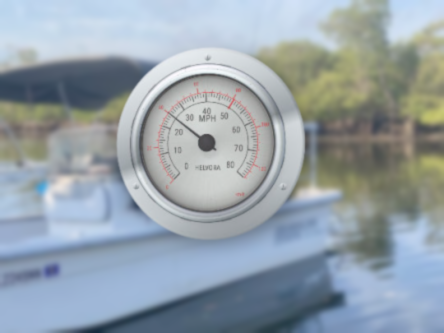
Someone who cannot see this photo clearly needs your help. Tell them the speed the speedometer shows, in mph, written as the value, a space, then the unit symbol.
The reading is 25 mph
